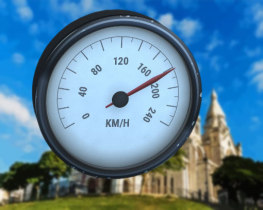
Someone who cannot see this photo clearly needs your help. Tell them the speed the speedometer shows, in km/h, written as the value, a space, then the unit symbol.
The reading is 180 km/h
